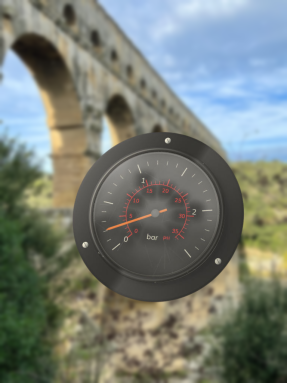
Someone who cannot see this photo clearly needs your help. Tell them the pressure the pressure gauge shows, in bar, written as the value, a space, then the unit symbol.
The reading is 0.2 bar
